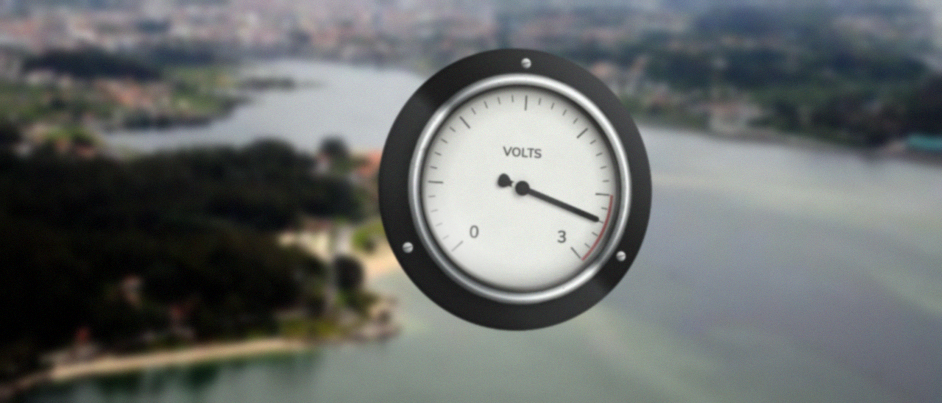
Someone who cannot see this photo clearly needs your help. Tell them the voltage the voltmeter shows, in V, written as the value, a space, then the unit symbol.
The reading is 2.7 V
